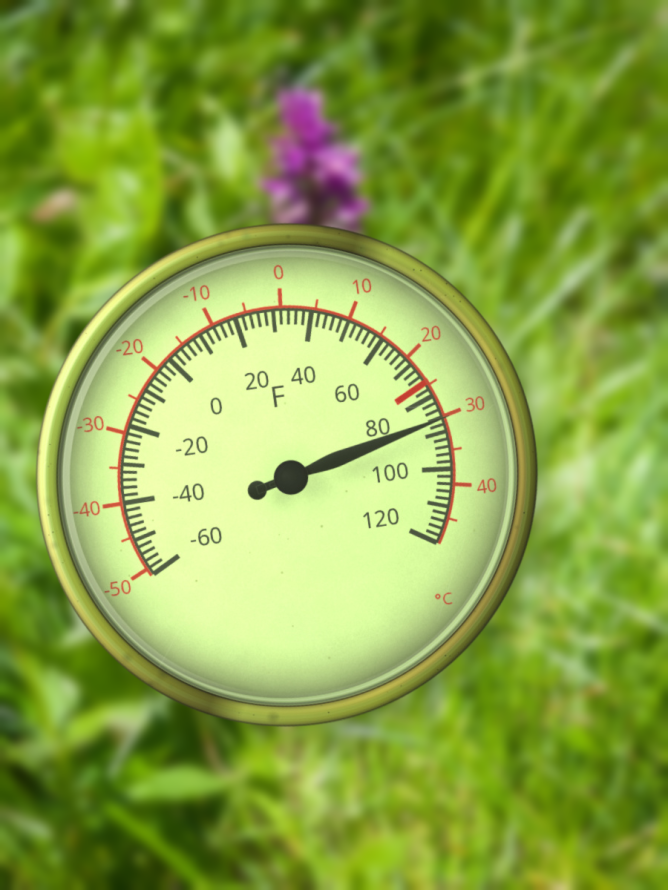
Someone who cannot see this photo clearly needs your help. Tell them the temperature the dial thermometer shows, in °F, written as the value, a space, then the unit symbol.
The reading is 86 °F
